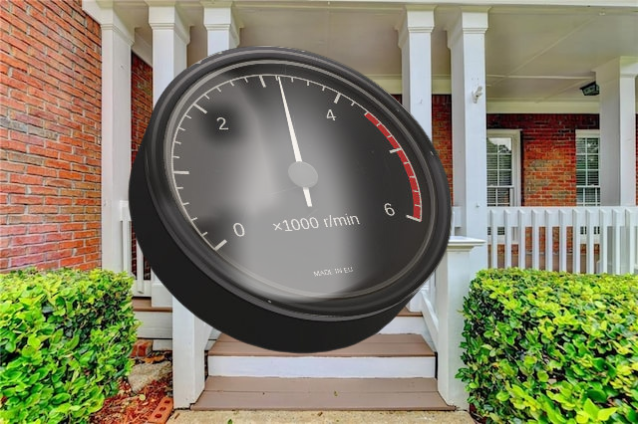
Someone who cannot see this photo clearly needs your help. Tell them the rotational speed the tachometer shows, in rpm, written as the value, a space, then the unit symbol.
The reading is 3200 rpm
